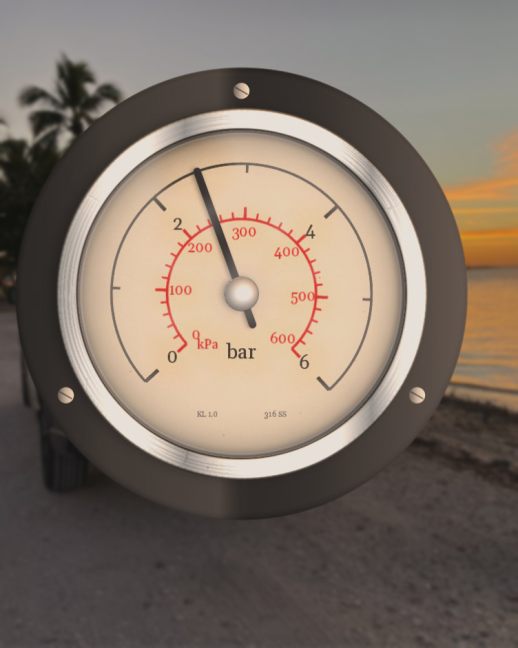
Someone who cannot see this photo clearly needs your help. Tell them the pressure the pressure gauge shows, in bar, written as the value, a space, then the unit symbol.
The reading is 2.5 bar
